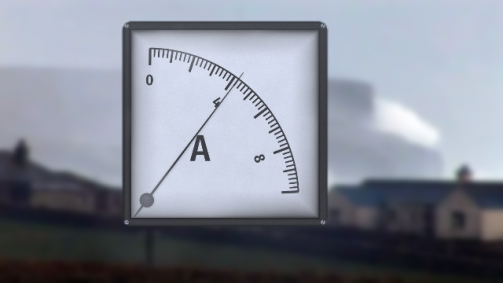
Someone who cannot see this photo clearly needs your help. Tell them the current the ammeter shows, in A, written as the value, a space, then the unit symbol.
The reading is 4.2 A
